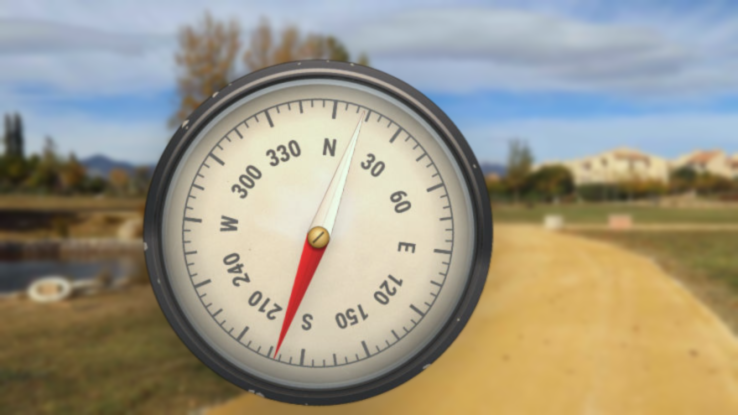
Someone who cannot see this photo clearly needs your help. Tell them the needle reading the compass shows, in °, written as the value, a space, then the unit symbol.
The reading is 192.5 °
